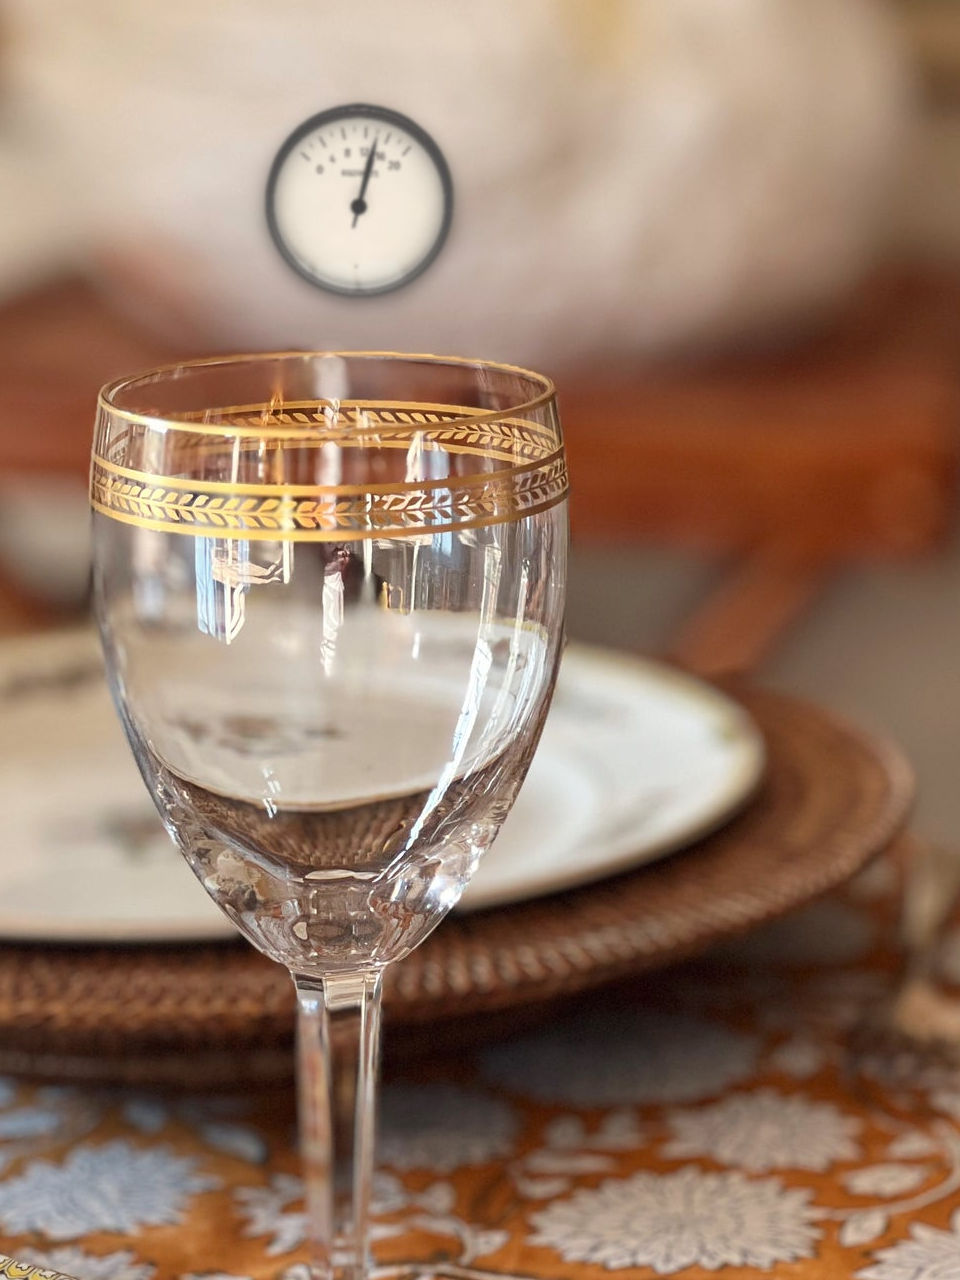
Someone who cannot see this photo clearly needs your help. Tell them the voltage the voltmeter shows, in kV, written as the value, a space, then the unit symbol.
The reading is 14 kV
